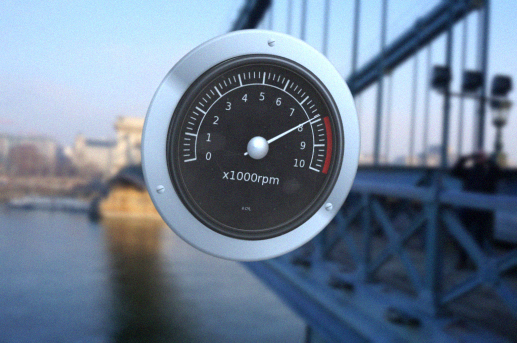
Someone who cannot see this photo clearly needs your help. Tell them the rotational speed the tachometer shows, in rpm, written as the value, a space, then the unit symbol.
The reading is 7800 rpm
